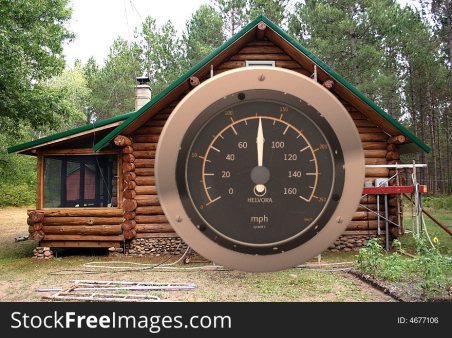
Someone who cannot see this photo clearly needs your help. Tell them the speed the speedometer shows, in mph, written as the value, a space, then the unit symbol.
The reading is 80 mph
